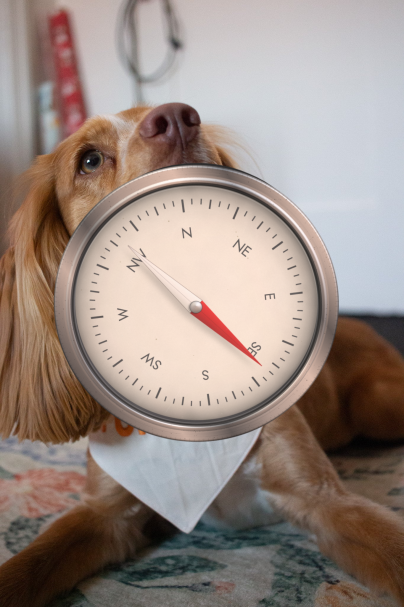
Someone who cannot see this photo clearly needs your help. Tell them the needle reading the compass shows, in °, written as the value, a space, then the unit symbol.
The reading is 140 °
